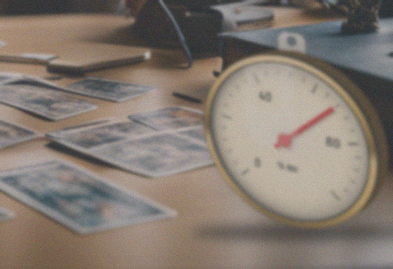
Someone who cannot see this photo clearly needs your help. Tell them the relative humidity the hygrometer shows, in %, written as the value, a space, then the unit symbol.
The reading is 68 %
